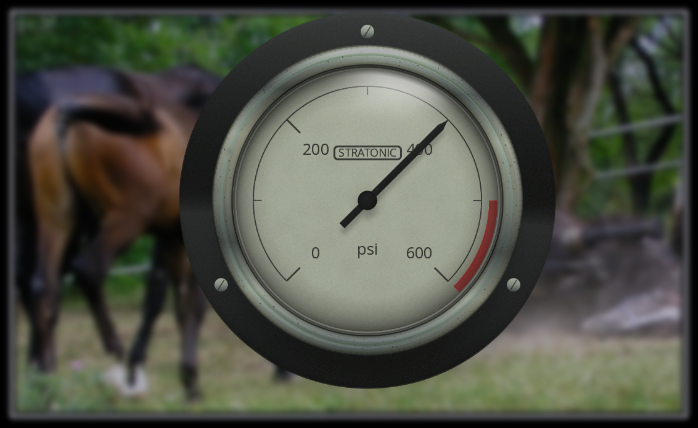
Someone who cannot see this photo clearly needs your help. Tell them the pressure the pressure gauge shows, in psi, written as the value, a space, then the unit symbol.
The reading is 400 psi
